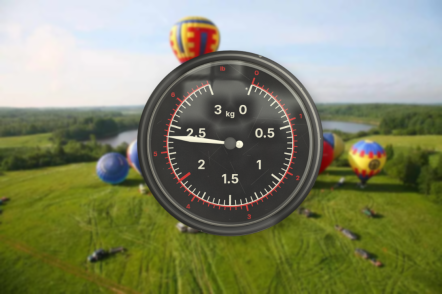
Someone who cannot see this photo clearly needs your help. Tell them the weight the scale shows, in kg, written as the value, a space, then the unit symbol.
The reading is 2.4 kg
